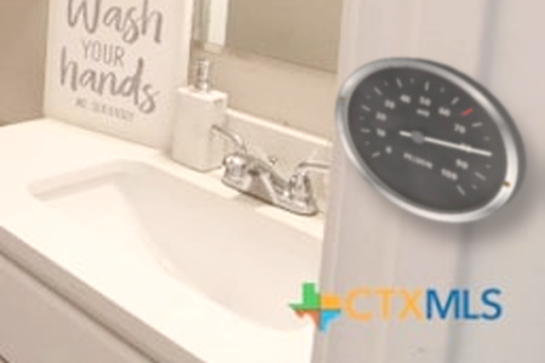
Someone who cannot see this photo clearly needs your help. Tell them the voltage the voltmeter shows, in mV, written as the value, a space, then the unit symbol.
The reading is 80 mV
